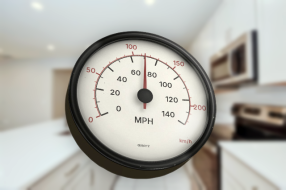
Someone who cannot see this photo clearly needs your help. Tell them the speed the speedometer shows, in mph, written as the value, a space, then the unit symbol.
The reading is 70 mph
